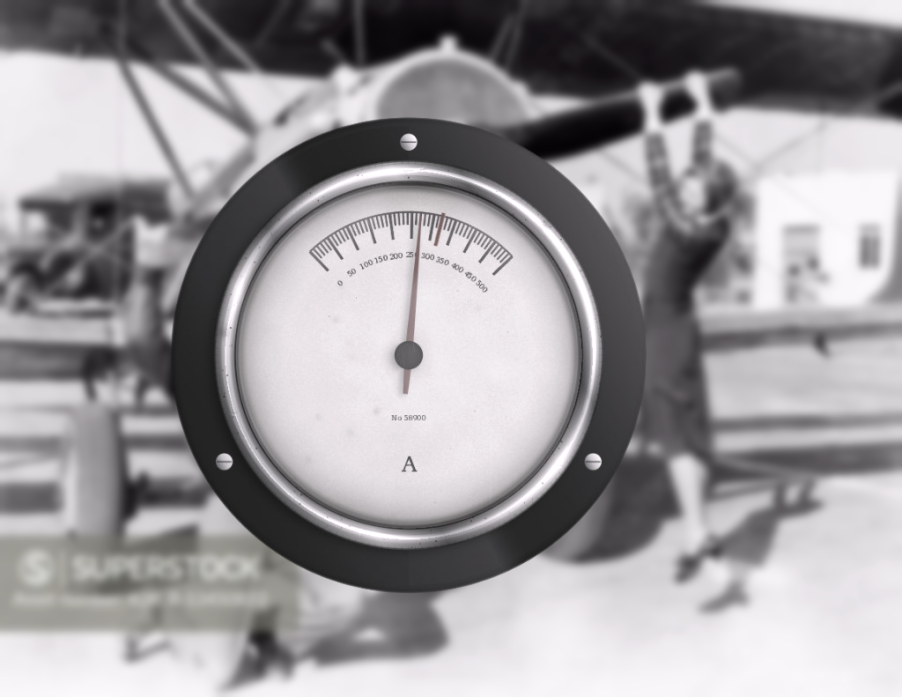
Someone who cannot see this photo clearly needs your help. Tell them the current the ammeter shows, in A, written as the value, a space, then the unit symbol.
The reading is 270 A
